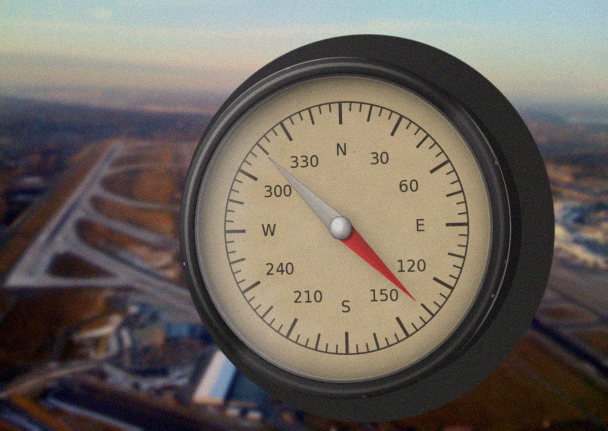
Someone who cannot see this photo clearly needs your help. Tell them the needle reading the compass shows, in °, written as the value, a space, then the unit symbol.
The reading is 135 °
